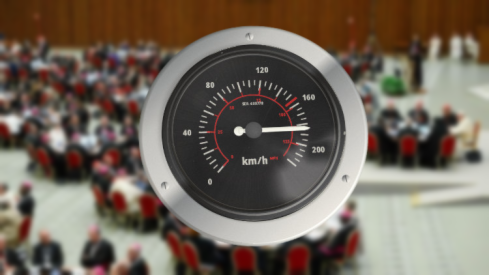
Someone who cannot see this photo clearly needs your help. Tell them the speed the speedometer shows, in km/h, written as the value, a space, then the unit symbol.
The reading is 185 km/h
